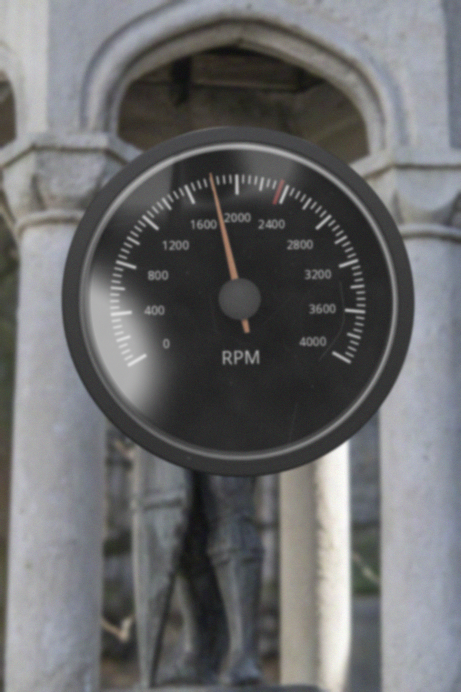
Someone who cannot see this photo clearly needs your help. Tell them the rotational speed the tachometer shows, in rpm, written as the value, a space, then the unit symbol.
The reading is 1800 rpm
